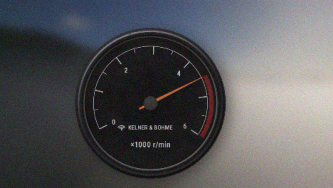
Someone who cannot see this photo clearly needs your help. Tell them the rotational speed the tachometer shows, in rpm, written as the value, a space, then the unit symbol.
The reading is 4500 rpm
